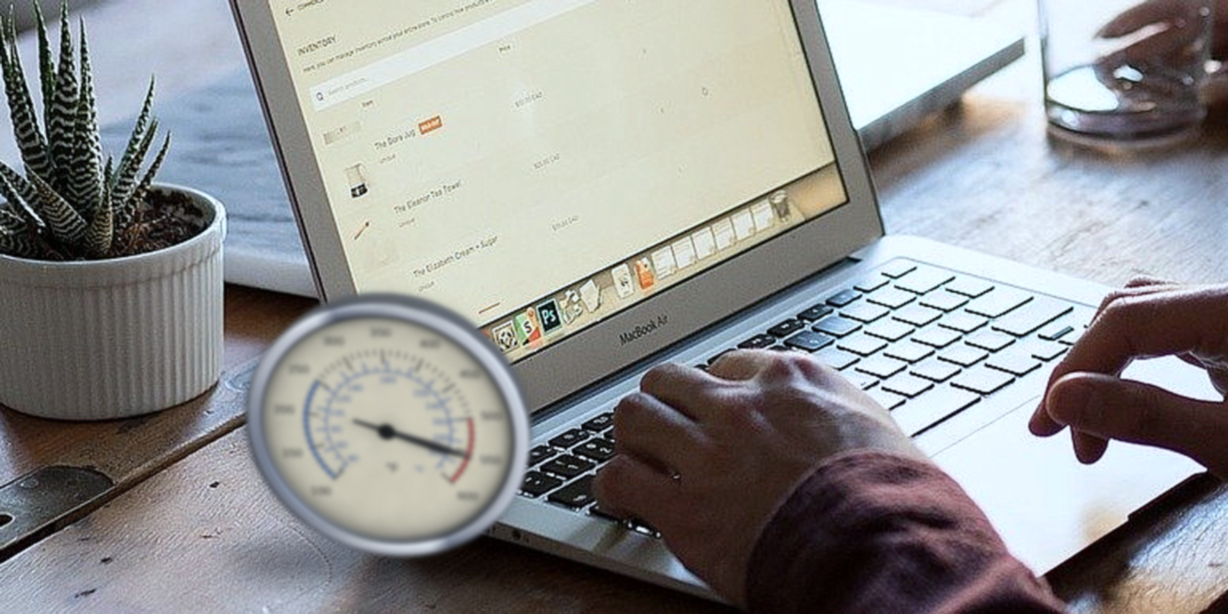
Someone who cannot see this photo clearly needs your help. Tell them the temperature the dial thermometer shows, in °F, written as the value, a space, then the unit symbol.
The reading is 550 °F
